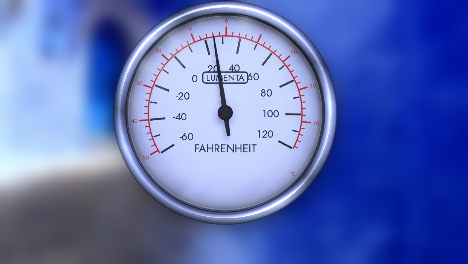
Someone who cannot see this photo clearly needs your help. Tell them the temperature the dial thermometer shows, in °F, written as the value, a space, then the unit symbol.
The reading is 25 °F
